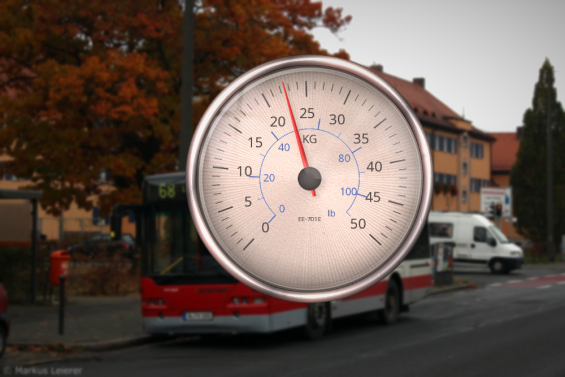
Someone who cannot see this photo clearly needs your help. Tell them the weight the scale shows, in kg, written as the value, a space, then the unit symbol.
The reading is 22.5 kg
